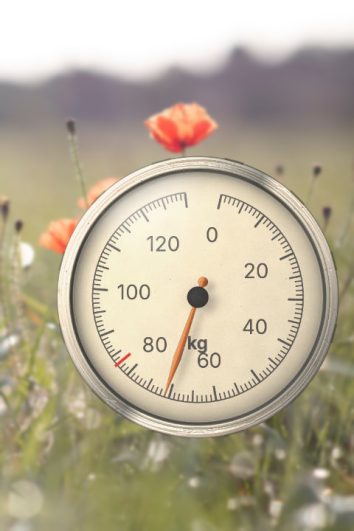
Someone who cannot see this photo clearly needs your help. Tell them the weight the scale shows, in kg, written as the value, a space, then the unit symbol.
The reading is 71 kg
